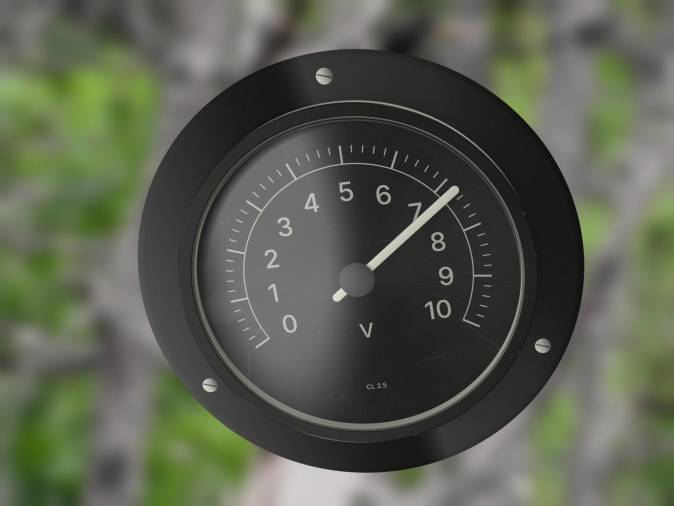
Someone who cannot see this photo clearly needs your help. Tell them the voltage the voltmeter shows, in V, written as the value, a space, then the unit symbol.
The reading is 7.2 V
